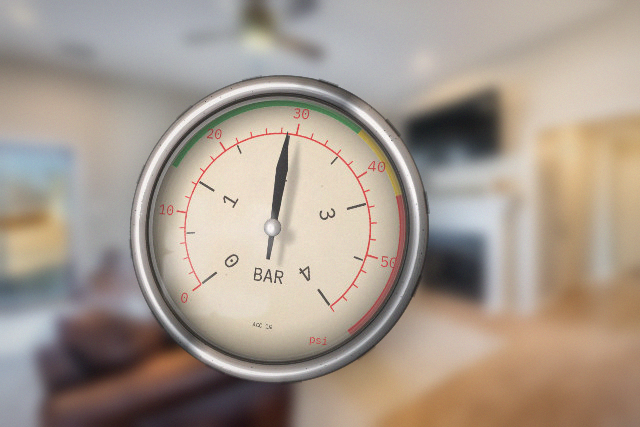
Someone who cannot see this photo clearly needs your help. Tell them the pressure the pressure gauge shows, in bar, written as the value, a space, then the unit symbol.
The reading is 2 bar
